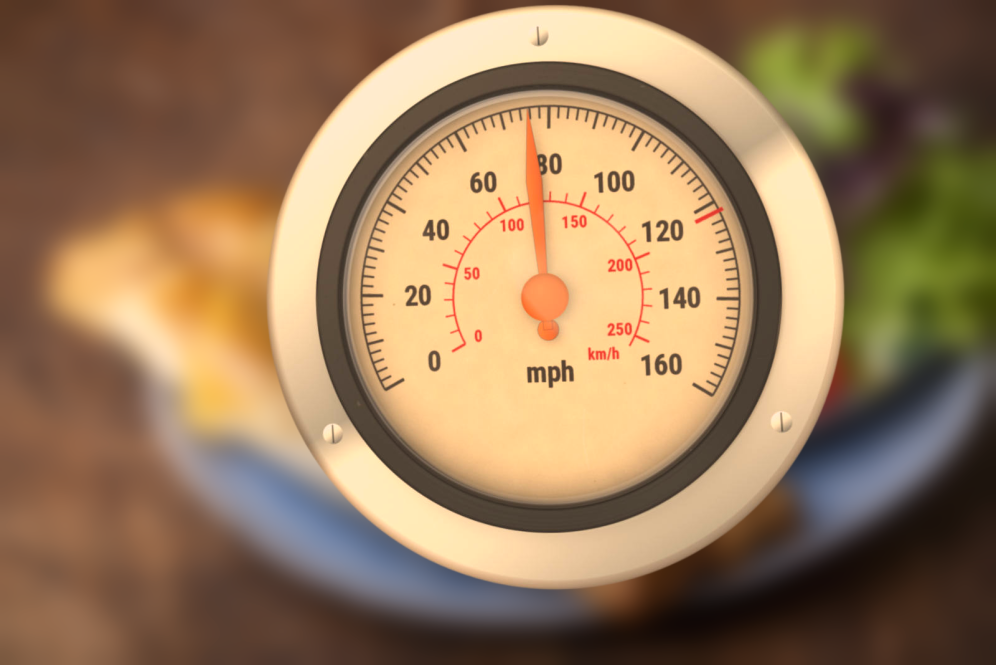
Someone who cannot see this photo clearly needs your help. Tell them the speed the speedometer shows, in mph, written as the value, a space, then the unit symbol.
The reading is 76 mph
